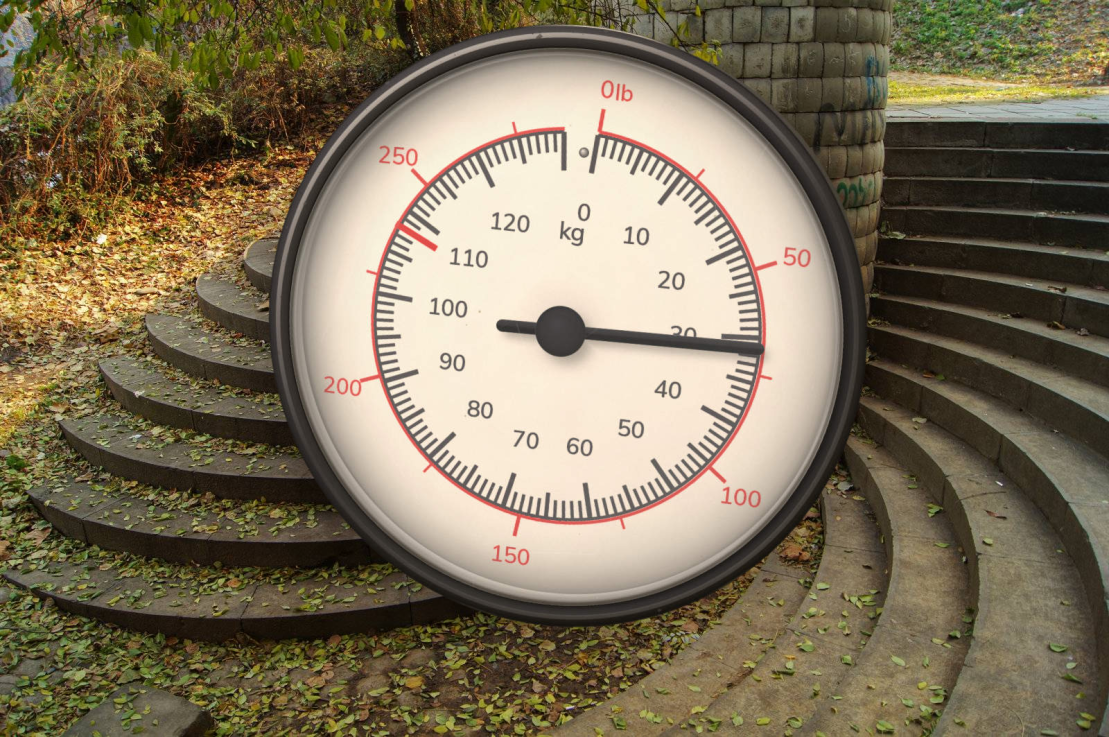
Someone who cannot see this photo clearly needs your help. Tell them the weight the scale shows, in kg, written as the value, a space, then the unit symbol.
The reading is 31 kg
